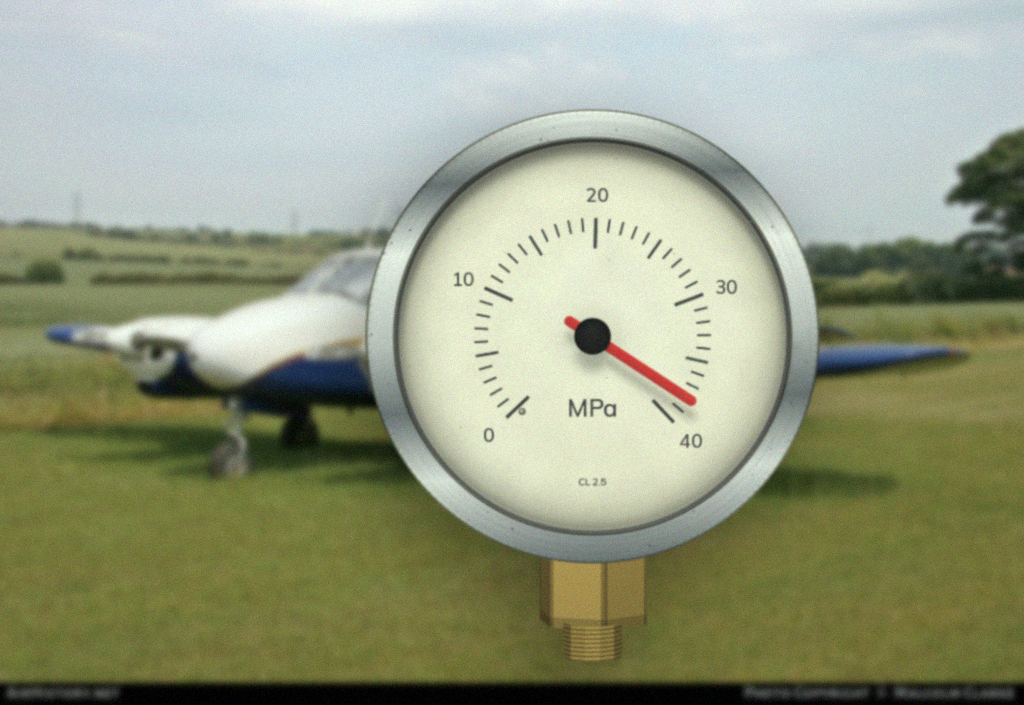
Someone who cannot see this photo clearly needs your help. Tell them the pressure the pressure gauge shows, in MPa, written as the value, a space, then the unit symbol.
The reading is 38 MPa
